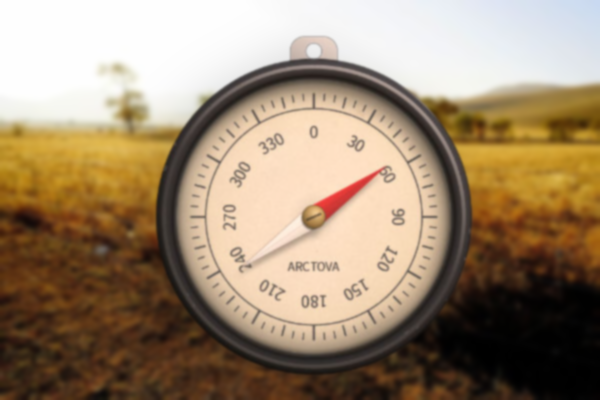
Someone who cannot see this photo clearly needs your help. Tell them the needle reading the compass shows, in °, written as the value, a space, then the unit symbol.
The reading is 55 °
